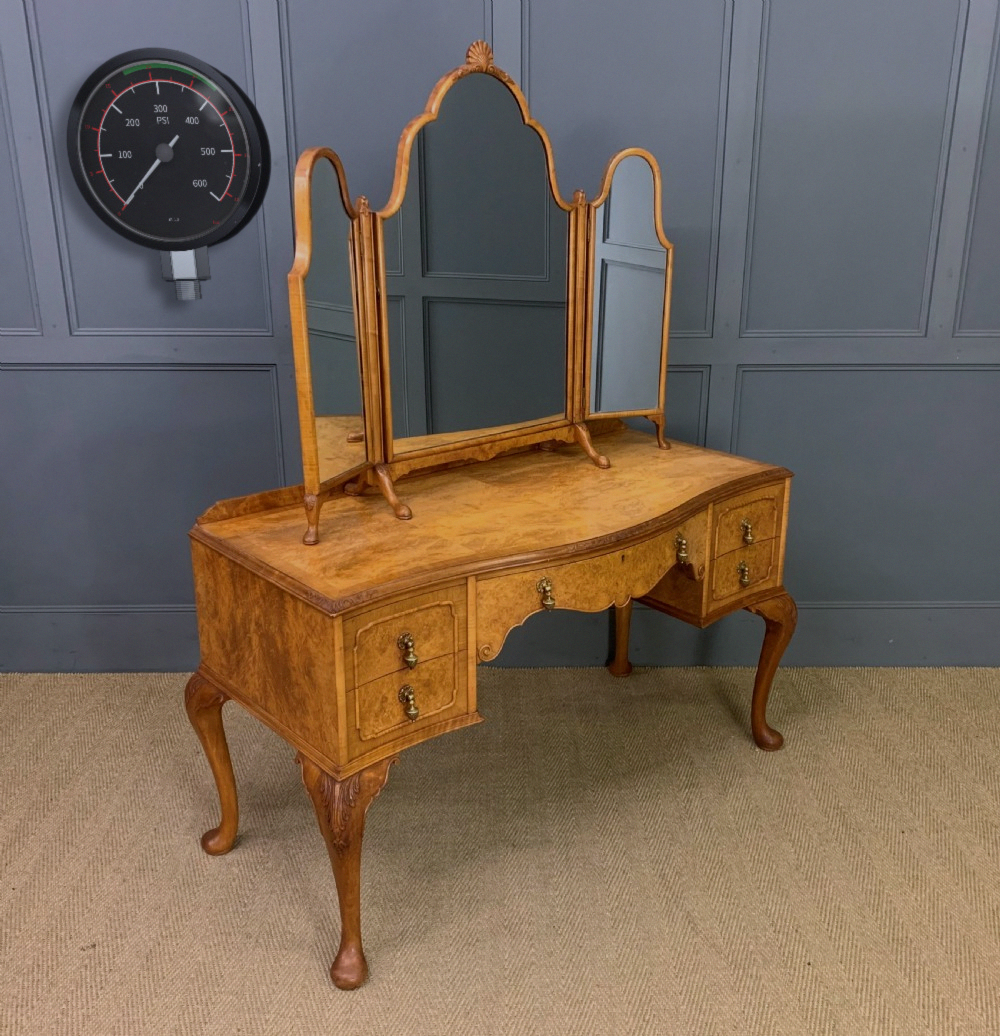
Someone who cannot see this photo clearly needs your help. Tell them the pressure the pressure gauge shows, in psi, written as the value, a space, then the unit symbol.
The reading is 0 psi
